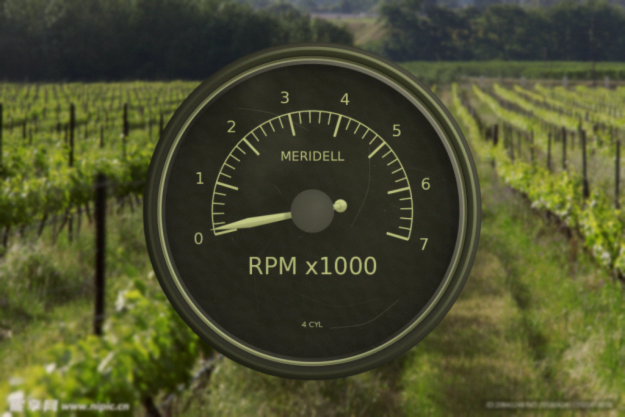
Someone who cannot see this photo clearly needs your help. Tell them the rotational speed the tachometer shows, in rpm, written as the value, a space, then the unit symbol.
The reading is 100 rpm
